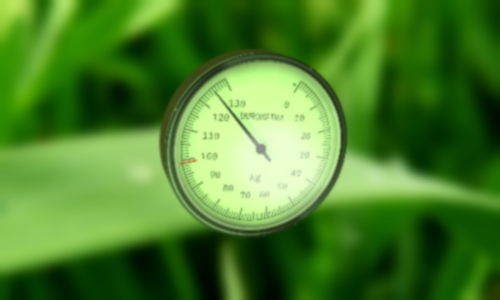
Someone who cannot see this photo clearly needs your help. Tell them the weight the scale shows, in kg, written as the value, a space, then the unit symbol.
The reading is 125 kg
